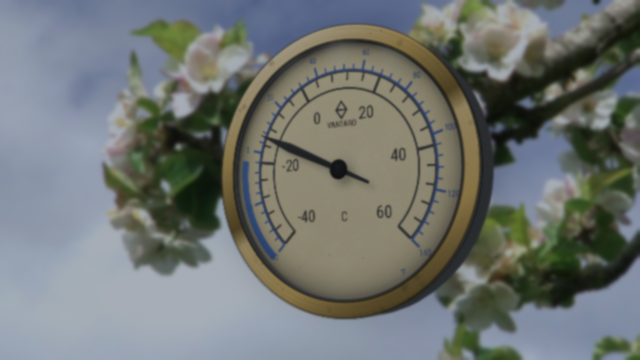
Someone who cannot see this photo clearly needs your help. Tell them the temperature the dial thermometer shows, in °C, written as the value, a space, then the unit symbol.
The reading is -14 °C
